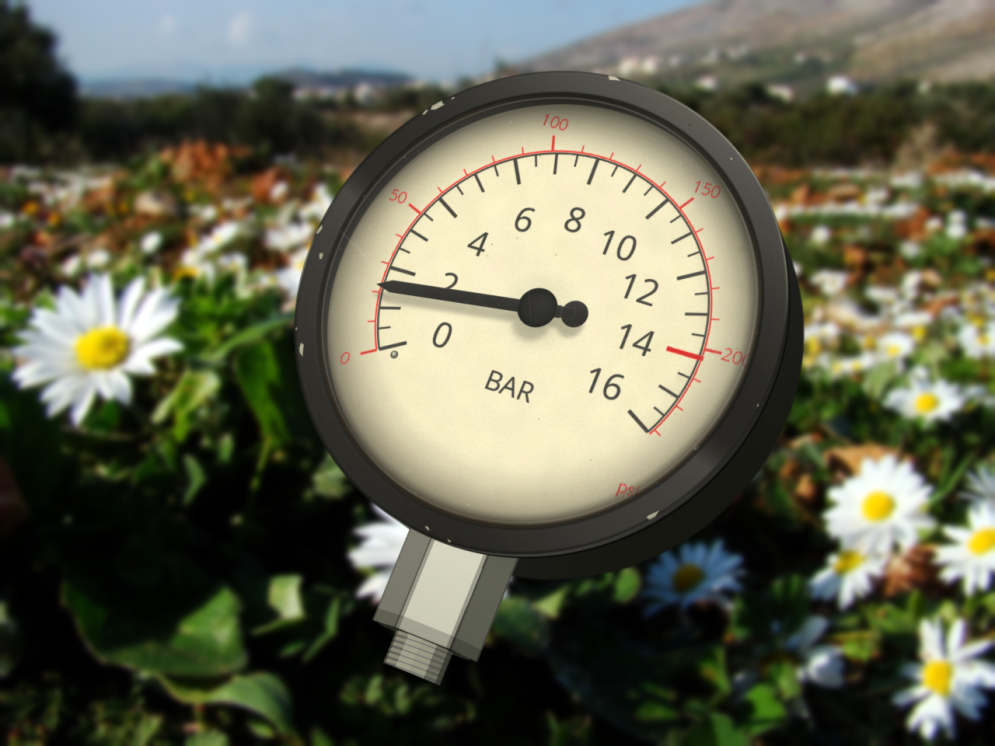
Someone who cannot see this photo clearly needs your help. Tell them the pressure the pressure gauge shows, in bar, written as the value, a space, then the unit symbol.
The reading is 1.5 bar
